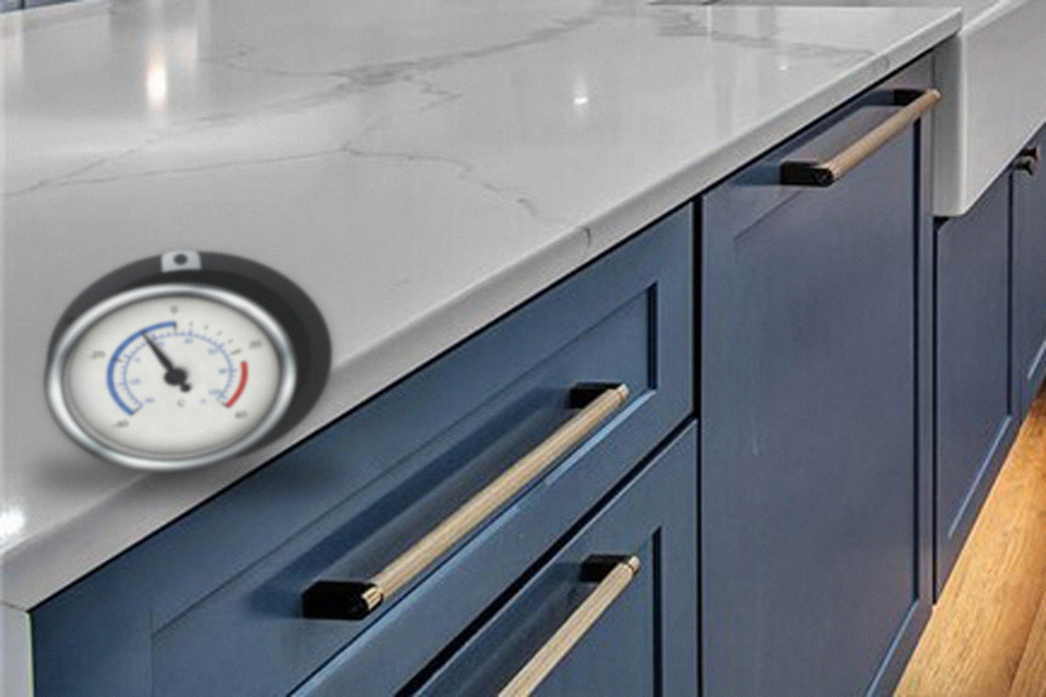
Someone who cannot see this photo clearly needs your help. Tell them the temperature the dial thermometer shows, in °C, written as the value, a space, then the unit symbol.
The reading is -8 °C
